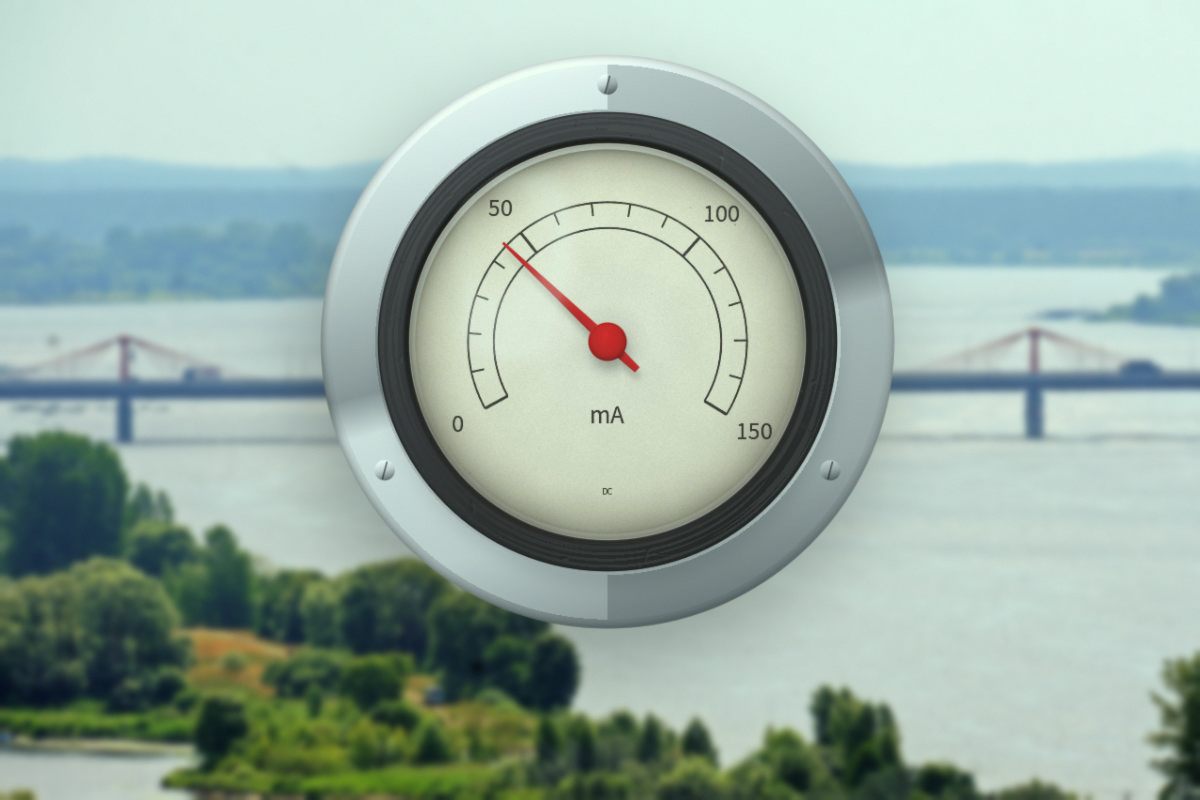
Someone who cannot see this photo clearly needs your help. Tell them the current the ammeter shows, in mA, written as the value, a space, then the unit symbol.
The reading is 45 mA
